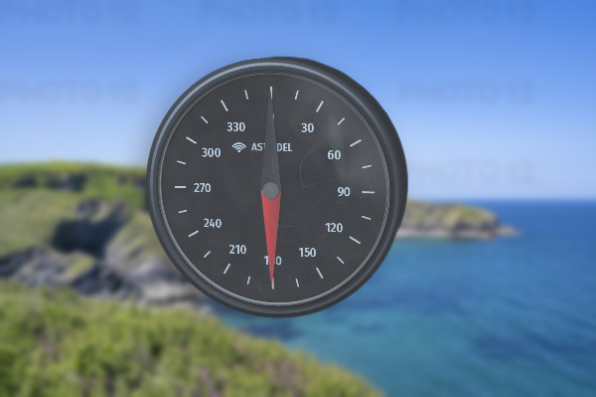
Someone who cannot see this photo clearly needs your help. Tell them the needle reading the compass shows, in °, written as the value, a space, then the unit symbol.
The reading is 180 °
